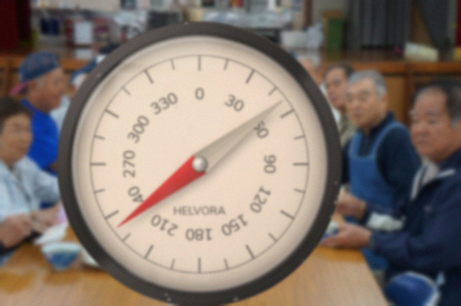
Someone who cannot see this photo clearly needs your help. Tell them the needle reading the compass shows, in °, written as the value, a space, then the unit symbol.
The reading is 232.5 °
